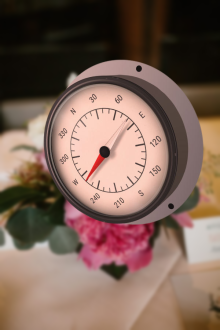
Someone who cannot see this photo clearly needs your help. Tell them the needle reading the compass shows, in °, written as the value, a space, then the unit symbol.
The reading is 260 °
